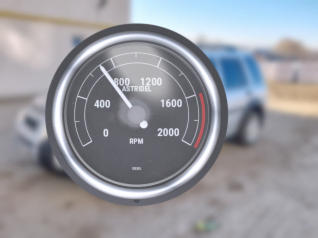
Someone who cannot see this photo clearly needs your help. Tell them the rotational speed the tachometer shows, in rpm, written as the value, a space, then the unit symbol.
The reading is 700 rpm
